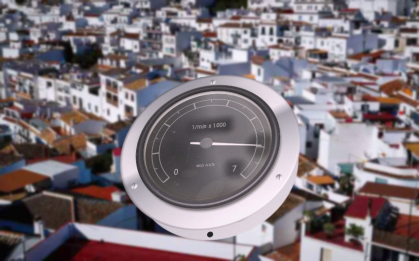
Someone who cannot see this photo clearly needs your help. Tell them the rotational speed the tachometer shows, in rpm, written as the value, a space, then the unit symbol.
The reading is 6000 rpm
